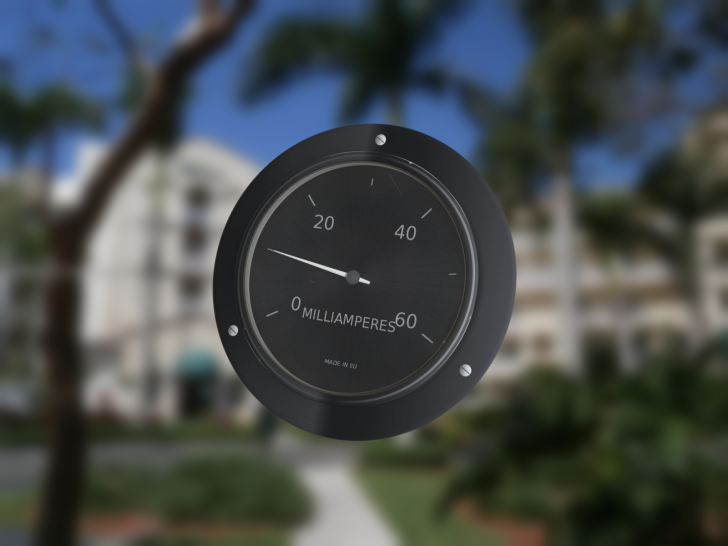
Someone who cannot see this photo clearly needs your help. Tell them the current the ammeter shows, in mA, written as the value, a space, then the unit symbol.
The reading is 10 mA
